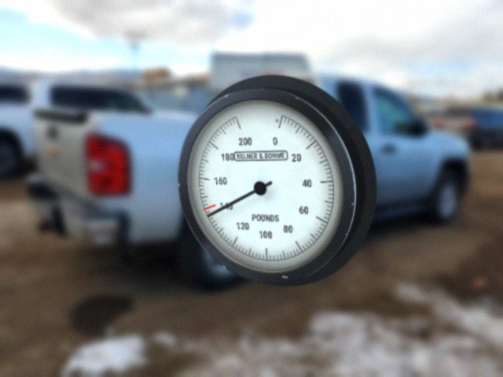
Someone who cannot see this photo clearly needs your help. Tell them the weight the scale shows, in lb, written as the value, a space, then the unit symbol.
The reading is 140 lb
